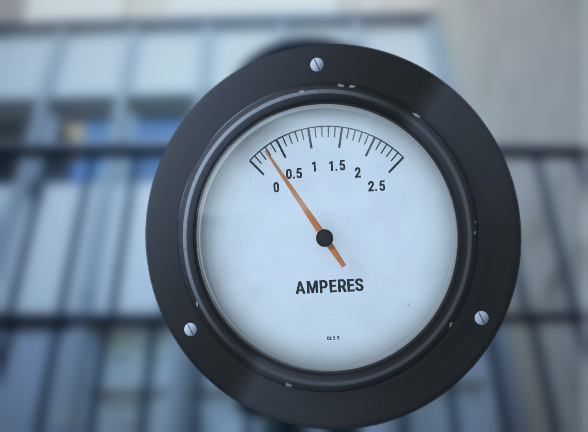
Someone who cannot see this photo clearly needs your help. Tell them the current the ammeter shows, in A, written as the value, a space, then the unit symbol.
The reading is 0.3 A
